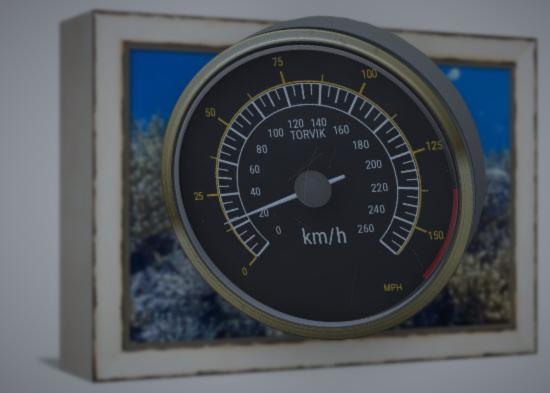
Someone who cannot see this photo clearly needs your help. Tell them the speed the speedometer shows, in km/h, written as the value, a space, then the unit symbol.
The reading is 25 km/h
